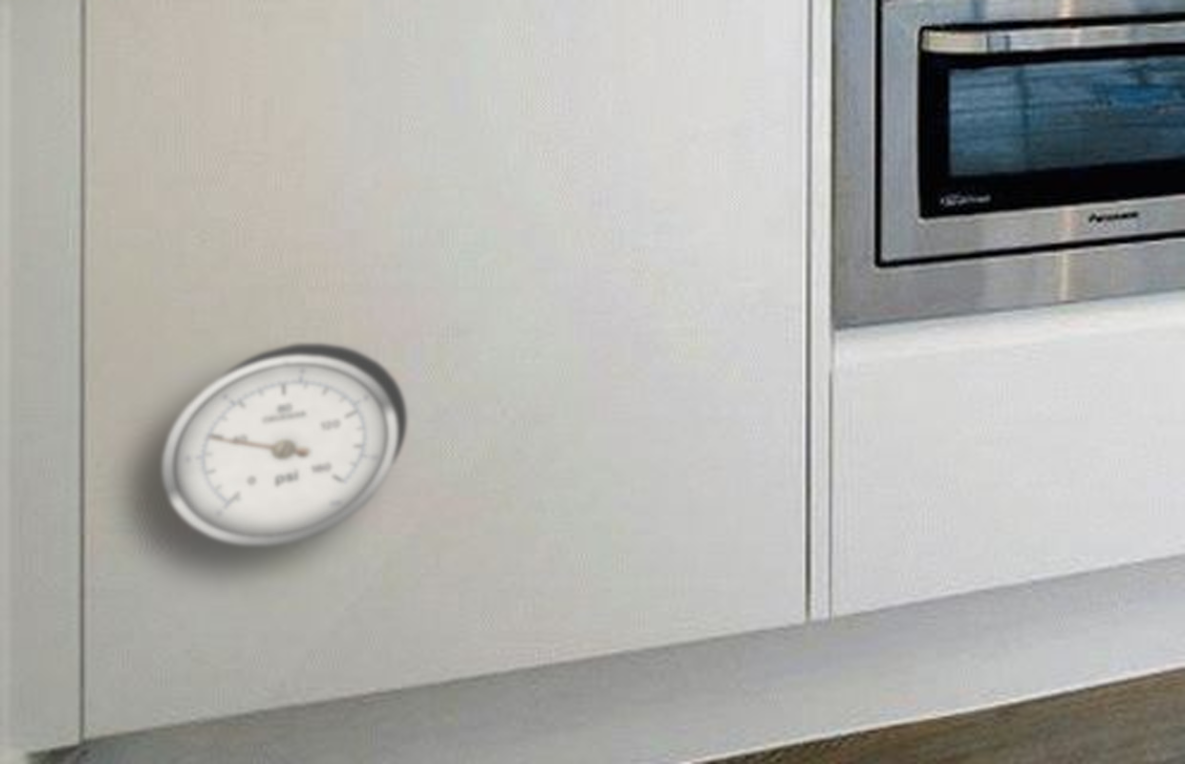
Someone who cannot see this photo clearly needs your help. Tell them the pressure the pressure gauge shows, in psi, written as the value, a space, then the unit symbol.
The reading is 40 psi
